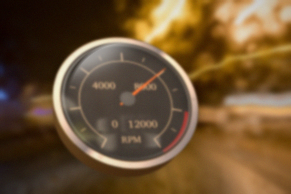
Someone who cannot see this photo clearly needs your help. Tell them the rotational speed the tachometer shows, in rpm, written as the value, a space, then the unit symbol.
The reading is 8000 rpm
